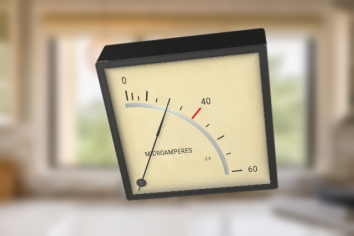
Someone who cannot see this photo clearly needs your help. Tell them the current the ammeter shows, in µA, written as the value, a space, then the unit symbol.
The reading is 30 µA
